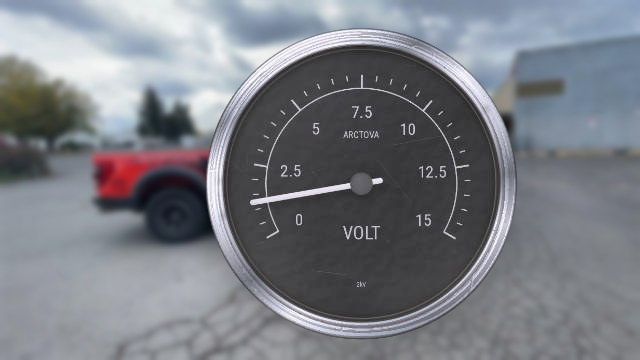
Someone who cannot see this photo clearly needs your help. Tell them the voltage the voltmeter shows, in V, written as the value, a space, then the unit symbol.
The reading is 1.25 V
